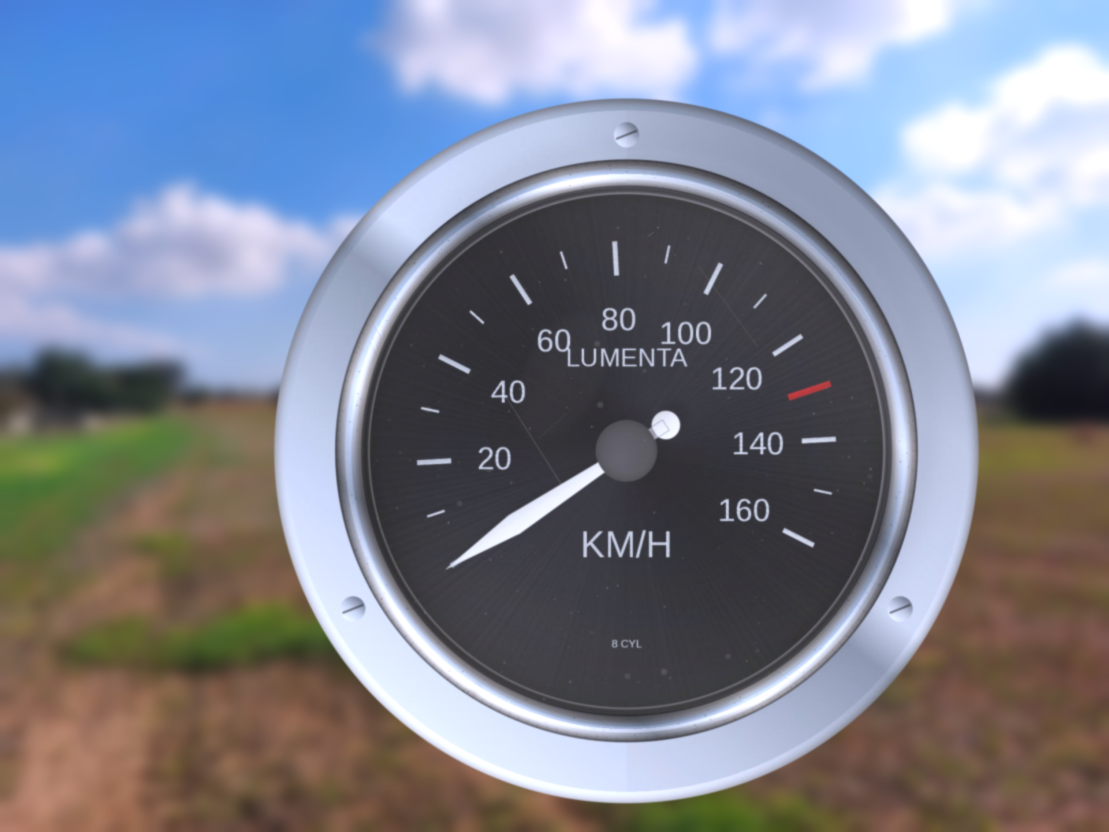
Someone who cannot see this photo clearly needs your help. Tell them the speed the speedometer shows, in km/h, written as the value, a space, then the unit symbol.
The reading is 0 km/h
